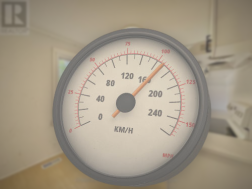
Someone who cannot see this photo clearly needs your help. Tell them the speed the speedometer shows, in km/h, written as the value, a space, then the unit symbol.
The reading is 170 km/h
